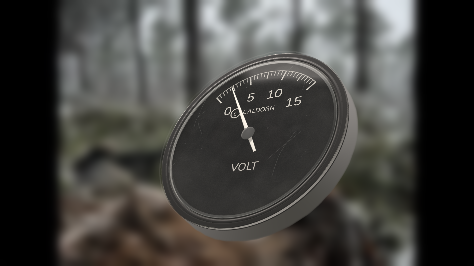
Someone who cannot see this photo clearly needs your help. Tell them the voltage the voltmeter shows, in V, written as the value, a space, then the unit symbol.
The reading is 2.5 V
